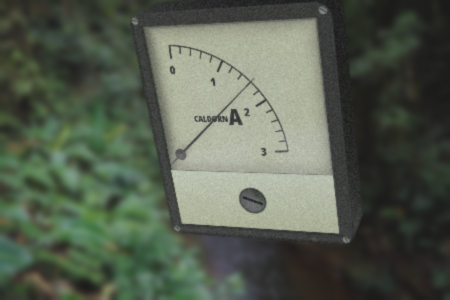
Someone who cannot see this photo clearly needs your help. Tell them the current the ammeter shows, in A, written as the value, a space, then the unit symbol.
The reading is 1.6 A
